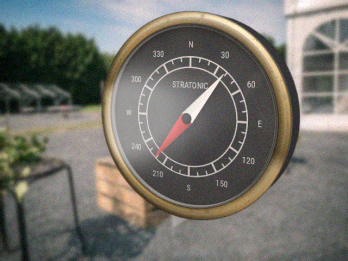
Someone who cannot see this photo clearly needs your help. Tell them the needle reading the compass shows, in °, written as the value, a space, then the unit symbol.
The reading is 220 °
